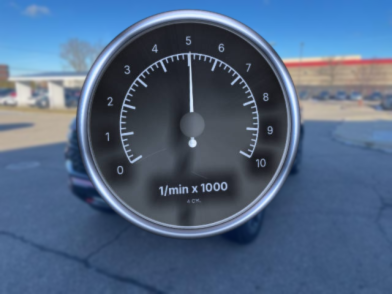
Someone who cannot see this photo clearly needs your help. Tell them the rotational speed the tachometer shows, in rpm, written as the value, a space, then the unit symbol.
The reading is 5000 rpm
